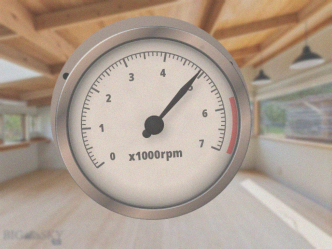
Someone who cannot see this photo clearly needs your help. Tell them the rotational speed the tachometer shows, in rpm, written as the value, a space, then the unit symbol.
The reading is 4900 rpm
